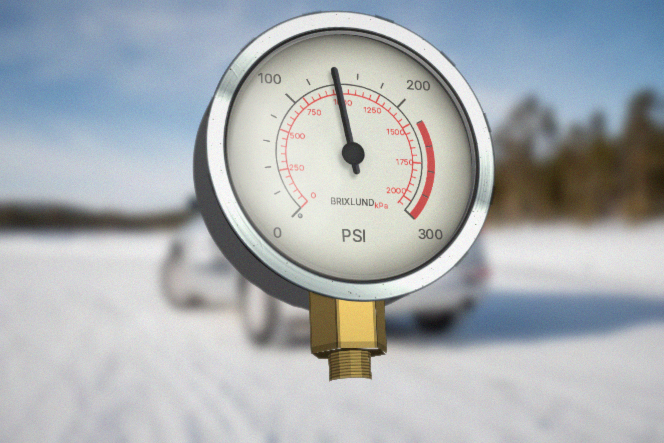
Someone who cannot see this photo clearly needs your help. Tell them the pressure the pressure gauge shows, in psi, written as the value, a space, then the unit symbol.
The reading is 140 psi
